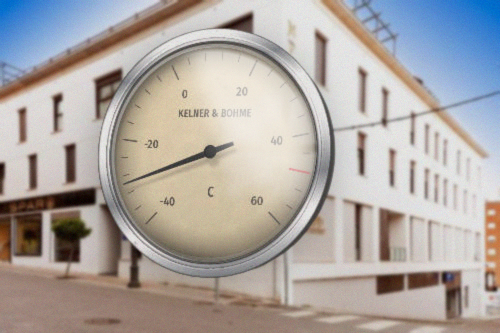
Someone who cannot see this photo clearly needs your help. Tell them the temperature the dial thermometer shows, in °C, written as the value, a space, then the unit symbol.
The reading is -30 °C
